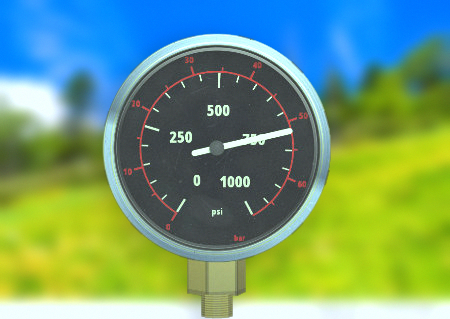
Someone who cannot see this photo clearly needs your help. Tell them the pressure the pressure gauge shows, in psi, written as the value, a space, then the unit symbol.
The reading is 750 psi
